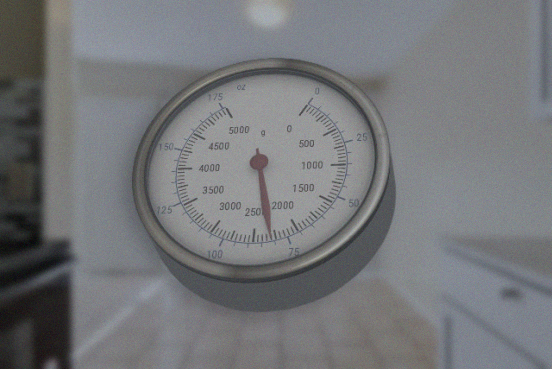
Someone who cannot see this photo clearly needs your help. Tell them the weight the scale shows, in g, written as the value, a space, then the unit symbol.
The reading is 2300 g
